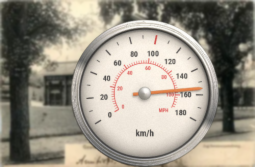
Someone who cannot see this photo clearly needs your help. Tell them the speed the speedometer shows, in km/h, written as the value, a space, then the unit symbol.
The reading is 155 km/h
